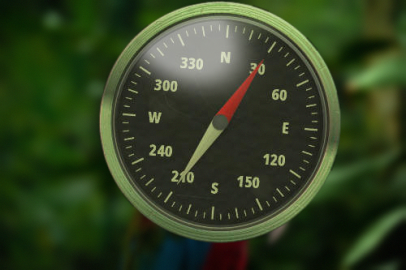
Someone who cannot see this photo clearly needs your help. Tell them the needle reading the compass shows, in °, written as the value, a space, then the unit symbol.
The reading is 30 °
